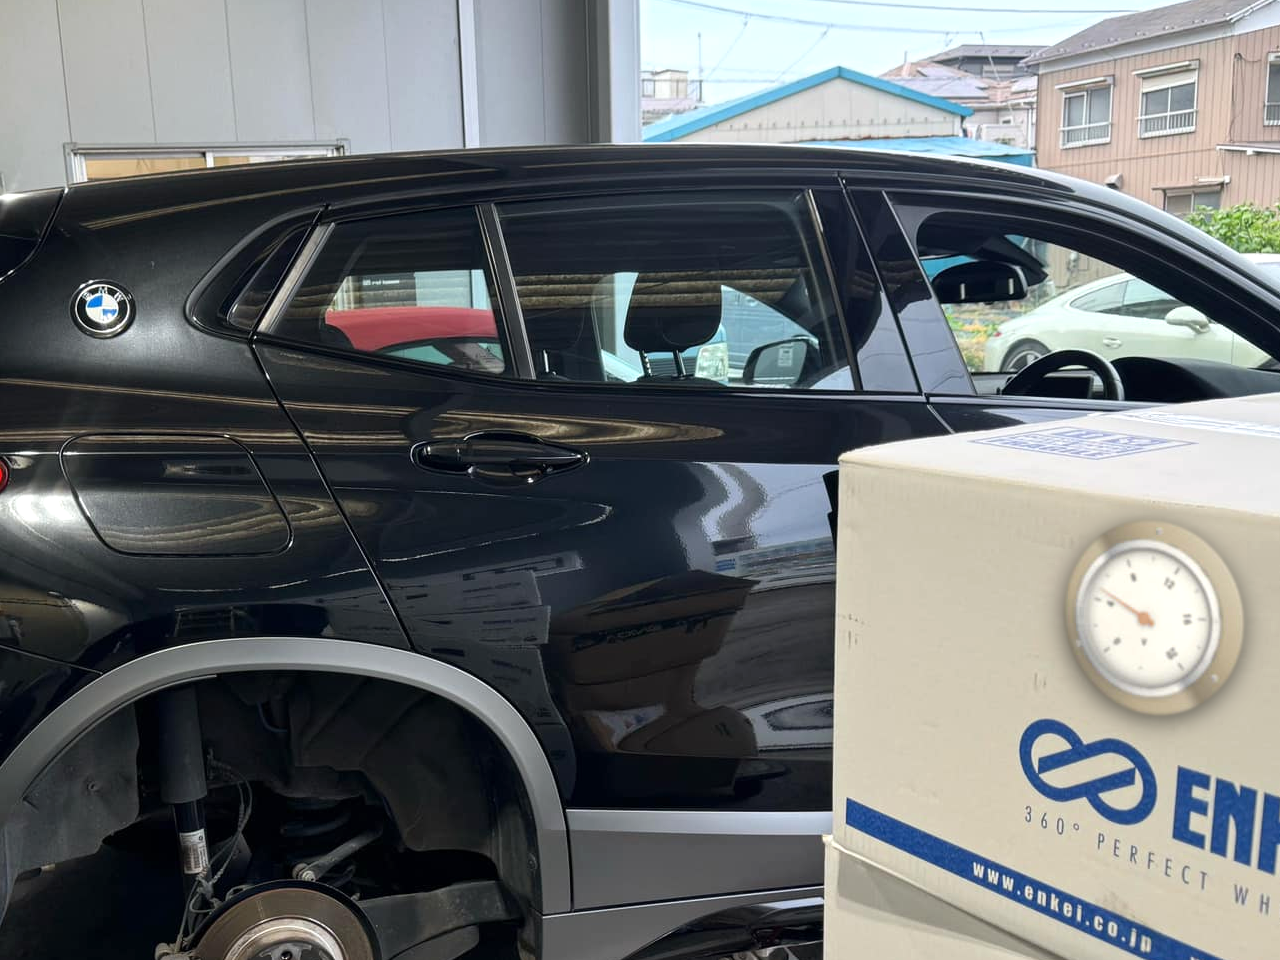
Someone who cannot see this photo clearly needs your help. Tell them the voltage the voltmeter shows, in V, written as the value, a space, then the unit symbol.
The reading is 5 V
